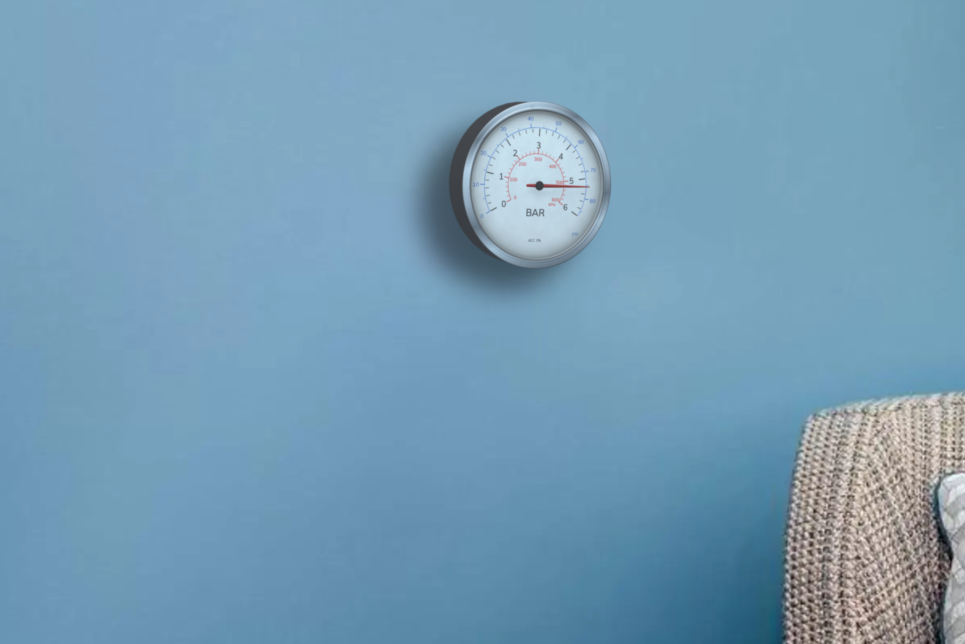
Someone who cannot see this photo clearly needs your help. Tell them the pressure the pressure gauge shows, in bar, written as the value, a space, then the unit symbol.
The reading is 5.2 bar
